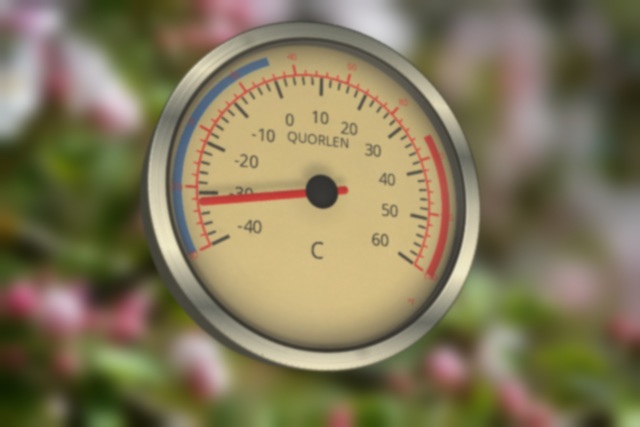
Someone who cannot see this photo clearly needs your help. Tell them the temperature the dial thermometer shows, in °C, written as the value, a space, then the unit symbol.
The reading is -32 °C
